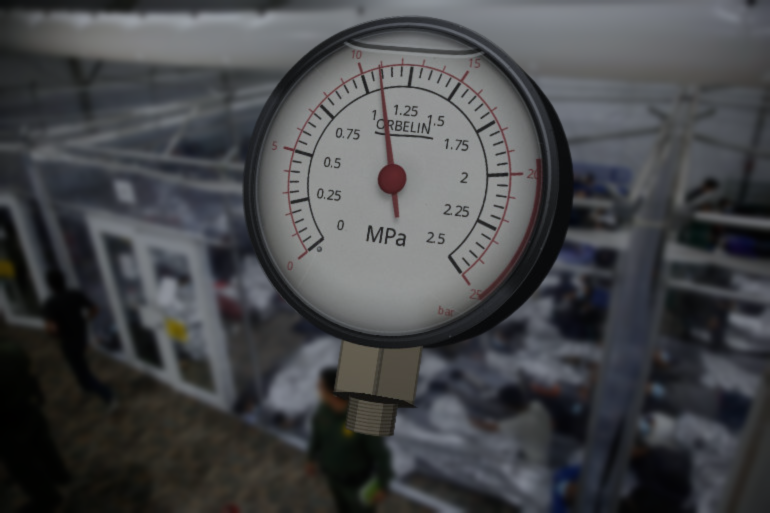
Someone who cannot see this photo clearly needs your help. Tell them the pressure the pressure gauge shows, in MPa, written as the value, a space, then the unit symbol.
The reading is 1.1 MPa
